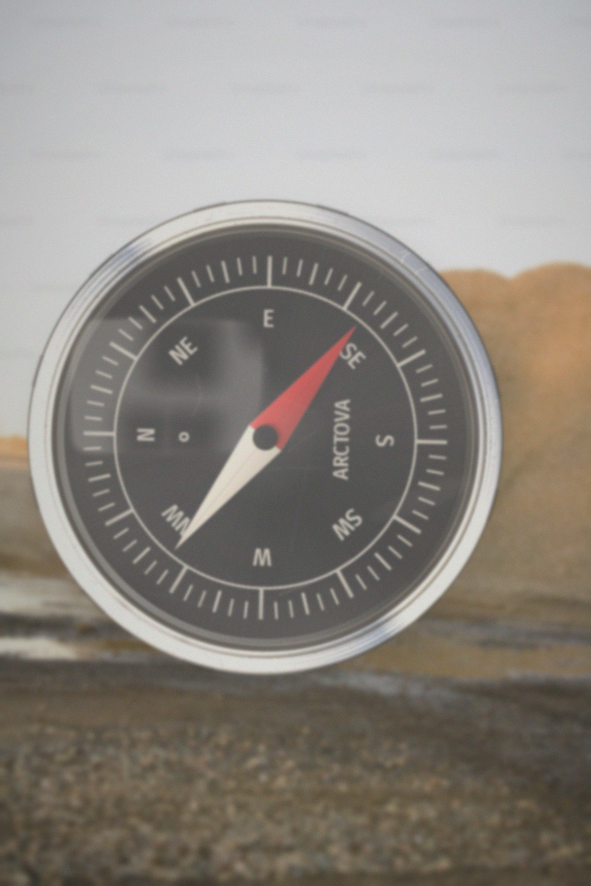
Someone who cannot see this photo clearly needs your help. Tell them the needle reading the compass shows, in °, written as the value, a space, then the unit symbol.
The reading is 127.5 °
